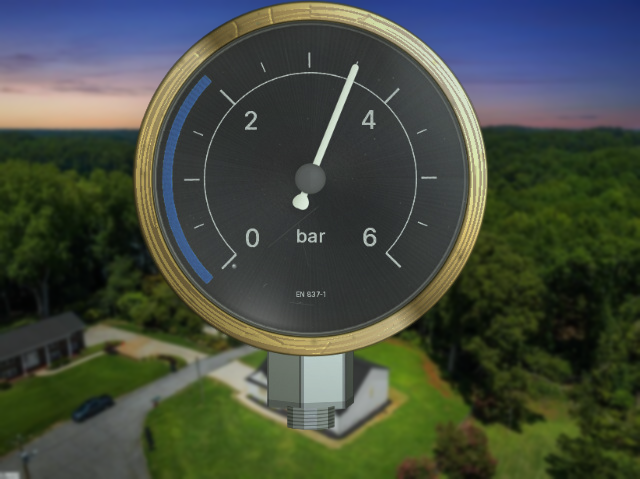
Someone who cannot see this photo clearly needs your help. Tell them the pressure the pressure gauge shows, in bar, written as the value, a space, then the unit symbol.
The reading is 3.5 bar
